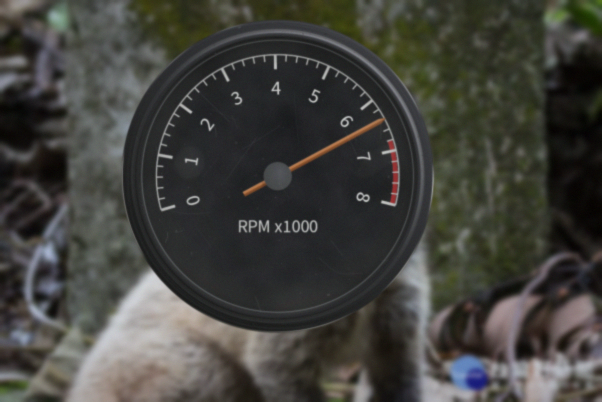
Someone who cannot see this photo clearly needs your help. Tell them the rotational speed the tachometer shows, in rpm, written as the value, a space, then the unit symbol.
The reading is 6400 rpm
